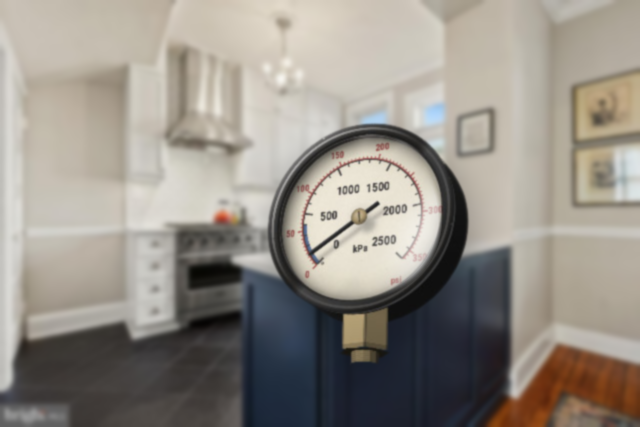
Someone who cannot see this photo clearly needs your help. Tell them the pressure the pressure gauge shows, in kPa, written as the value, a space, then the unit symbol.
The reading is 100 kPa
